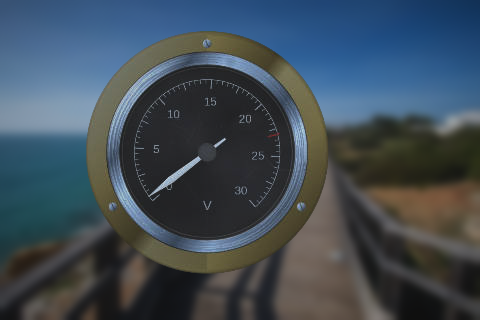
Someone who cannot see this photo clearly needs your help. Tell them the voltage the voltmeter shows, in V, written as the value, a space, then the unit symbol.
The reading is 0.5 V
